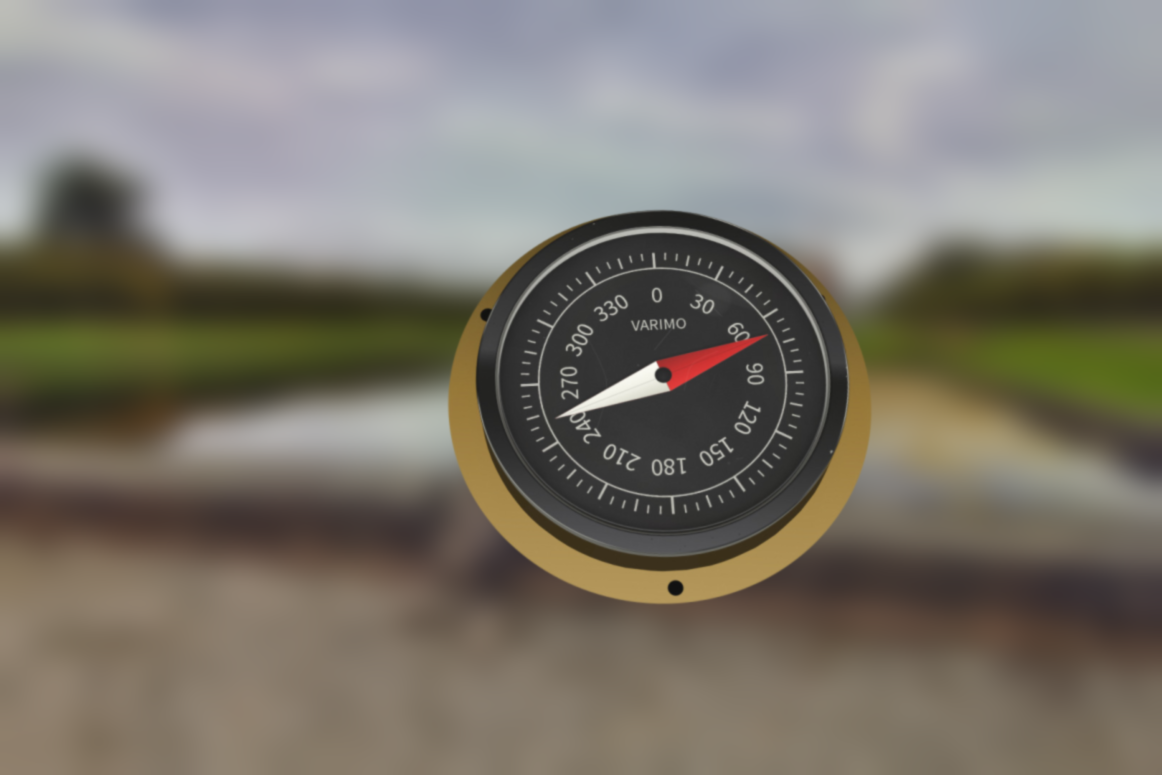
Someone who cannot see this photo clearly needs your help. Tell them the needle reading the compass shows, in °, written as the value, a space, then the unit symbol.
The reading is 70 °
